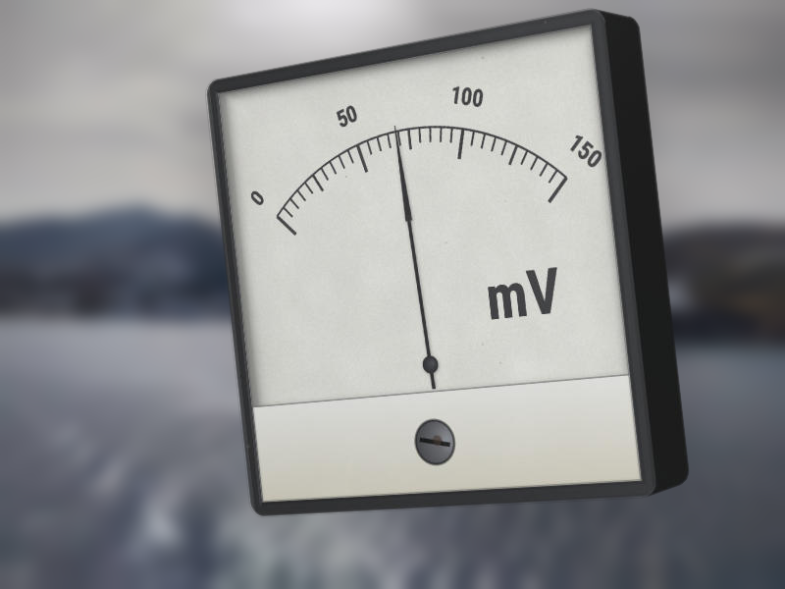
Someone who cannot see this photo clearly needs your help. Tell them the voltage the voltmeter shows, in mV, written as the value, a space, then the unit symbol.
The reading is 70 mV
